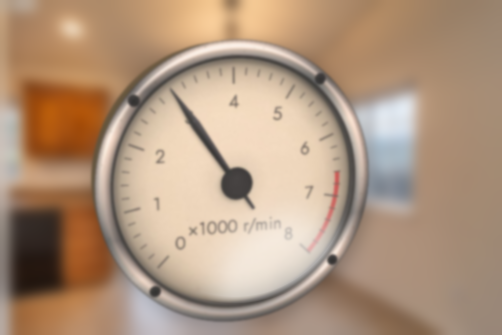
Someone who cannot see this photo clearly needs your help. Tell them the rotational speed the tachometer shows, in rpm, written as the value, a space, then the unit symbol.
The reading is 3000 rpm
